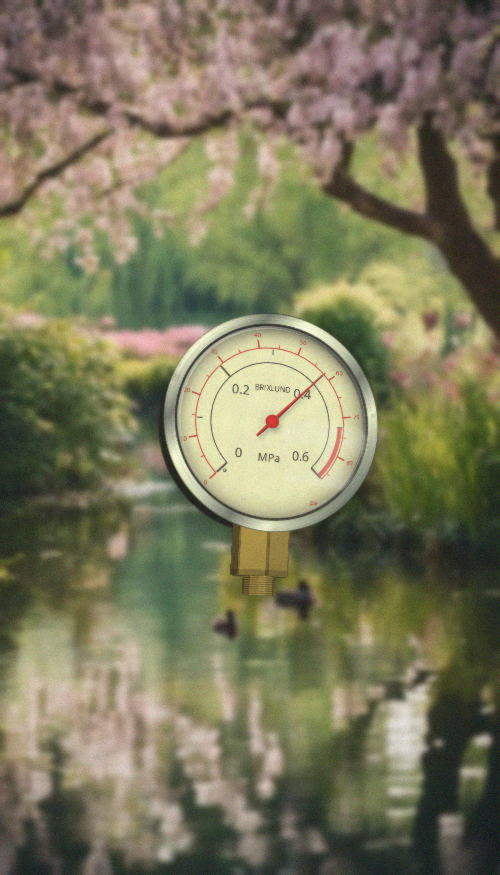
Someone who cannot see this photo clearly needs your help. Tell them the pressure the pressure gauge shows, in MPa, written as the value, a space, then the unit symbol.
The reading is 0.4 MPa
